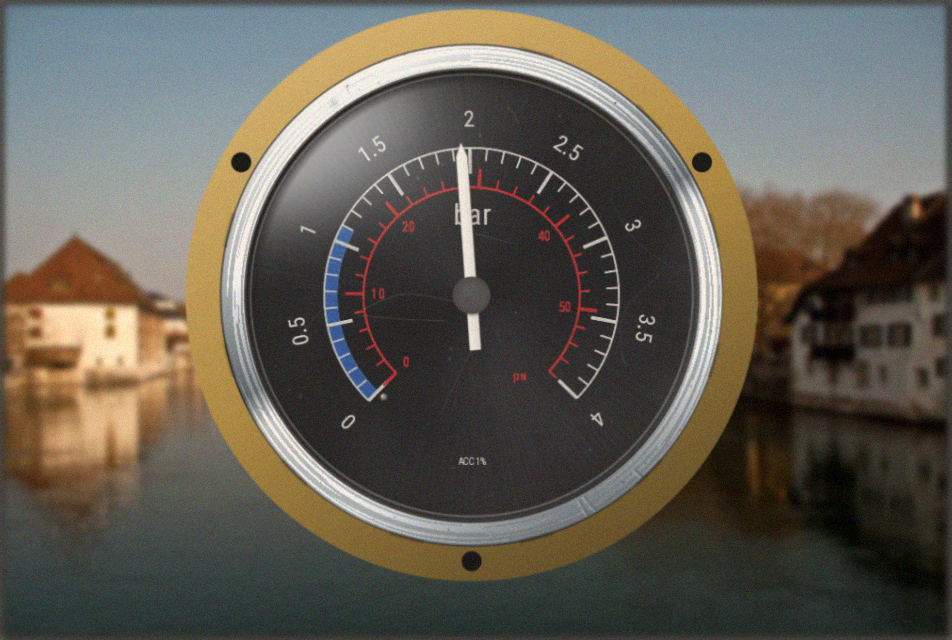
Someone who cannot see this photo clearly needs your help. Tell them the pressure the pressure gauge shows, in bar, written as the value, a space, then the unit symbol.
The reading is 1.95 bar
